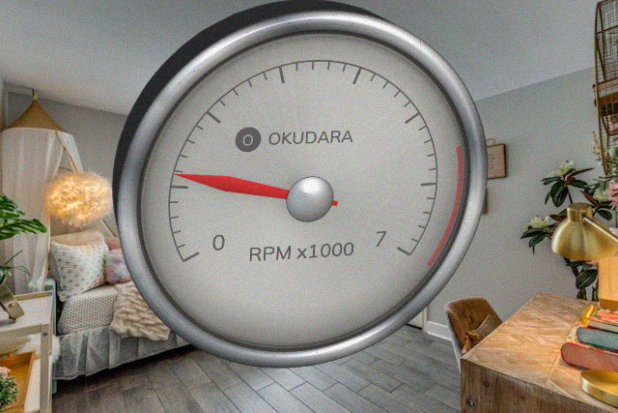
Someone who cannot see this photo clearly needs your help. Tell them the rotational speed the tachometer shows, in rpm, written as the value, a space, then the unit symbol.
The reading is 1200 rpm
